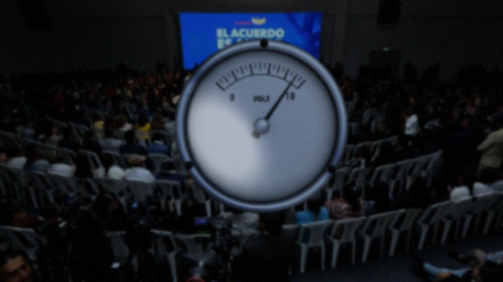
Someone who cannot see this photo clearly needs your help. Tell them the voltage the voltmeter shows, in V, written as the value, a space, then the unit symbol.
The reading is 9 V
